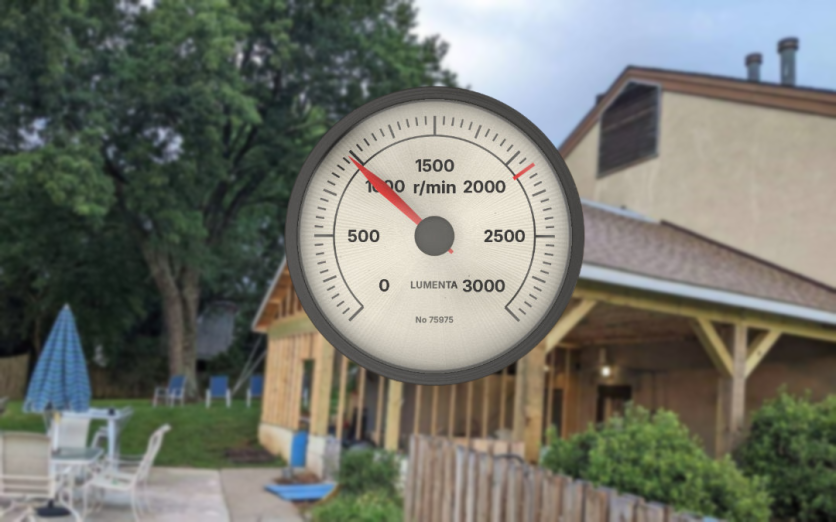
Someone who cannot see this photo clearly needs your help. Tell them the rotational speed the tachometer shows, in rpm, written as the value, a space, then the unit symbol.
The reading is 975 rpm
